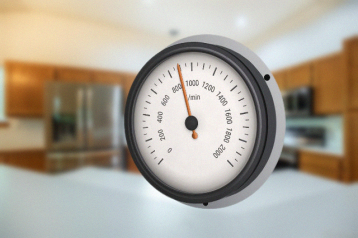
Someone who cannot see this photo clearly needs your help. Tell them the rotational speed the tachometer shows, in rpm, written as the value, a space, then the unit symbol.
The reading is 900 rpm
